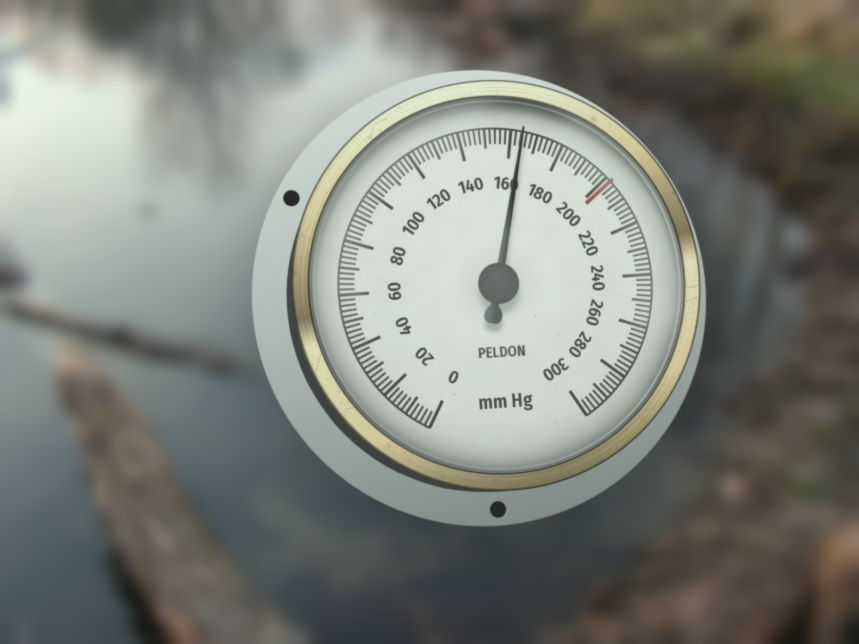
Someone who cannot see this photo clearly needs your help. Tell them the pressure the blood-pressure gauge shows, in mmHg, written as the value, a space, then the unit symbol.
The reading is 164 mmHg
